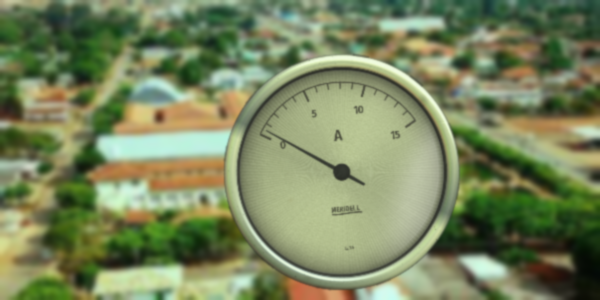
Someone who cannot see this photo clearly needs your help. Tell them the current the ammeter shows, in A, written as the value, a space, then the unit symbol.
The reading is 0.5 A
